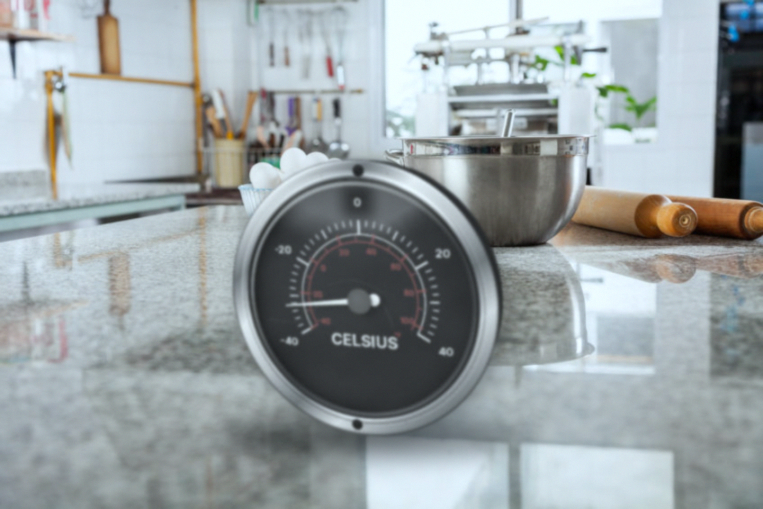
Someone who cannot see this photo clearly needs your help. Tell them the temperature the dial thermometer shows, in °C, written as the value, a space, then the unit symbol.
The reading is -32 °C
